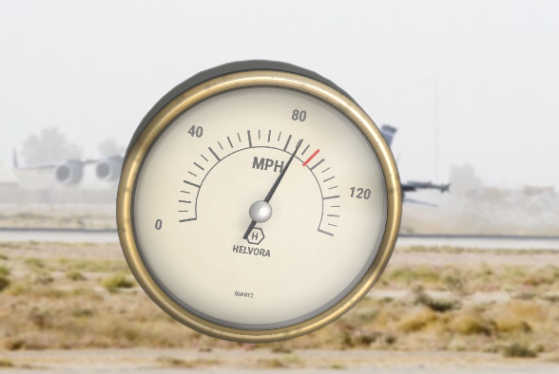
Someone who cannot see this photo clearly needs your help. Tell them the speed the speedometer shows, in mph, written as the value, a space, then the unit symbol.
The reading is 85 mph
